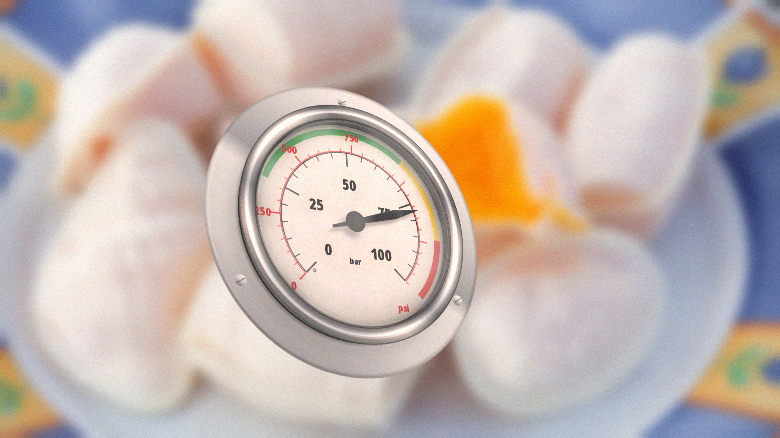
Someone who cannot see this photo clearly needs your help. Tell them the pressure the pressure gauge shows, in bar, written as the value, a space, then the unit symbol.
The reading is 77.5 bar
